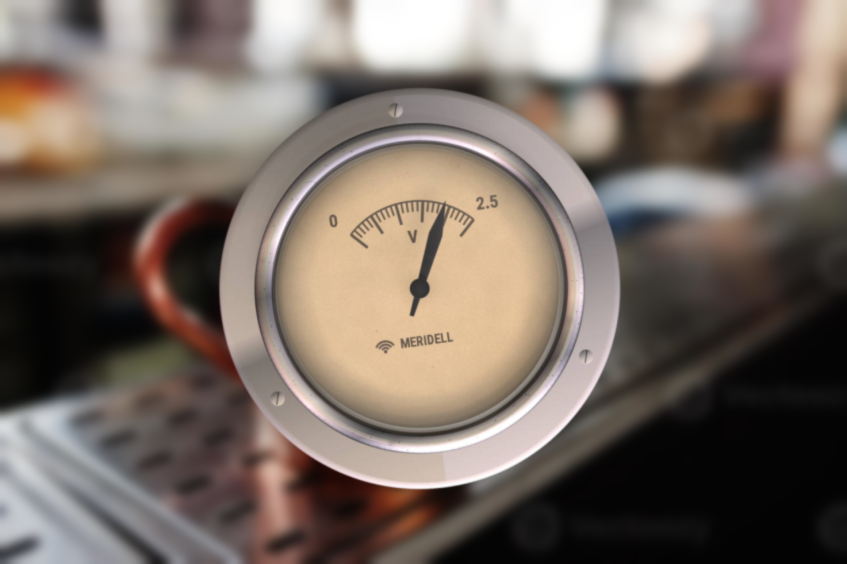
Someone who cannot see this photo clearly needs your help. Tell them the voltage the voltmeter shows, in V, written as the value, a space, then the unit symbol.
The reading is 1.9 V
